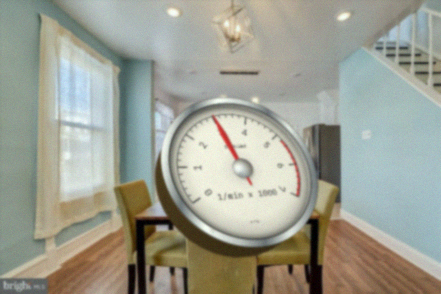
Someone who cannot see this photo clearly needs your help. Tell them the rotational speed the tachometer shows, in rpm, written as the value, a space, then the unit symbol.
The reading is 3000 rpm
